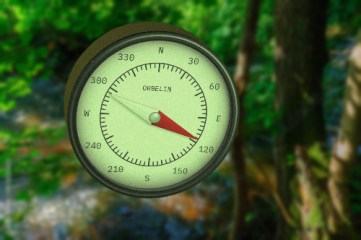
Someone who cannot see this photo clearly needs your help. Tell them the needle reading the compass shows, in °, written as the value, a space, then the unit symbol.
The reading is 115 °
